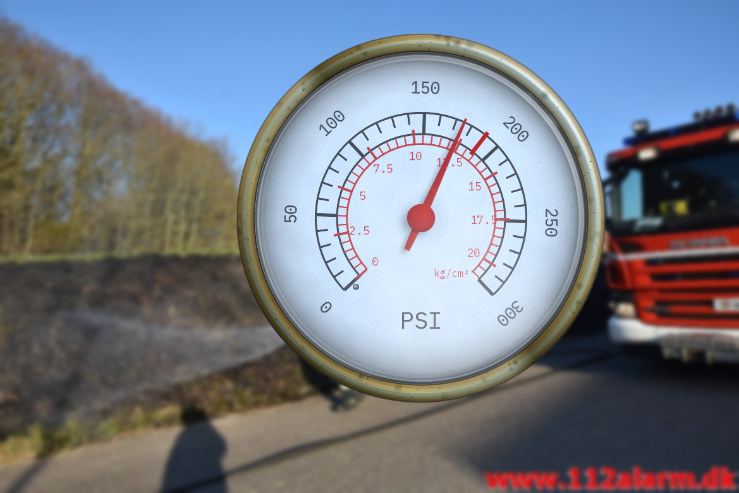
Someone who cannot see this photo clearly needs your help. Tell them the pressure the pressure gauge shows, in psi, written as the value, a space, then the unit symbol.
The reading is 175 psi
